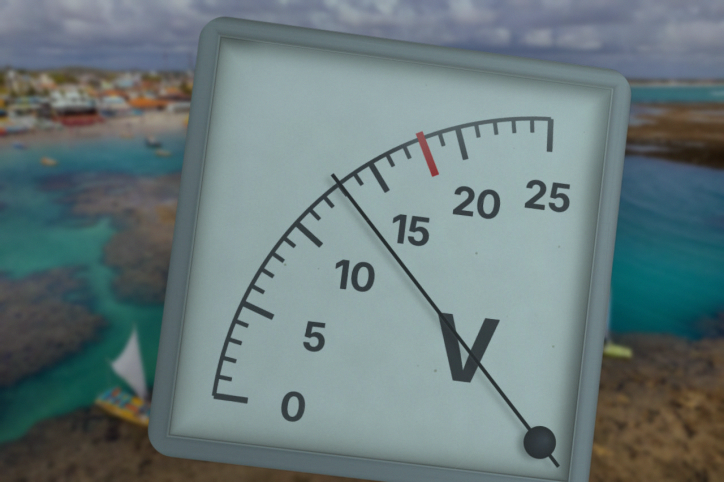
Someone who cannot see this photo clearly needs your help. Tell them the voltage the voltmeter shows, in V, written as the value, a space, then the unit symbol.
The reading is 13 V
